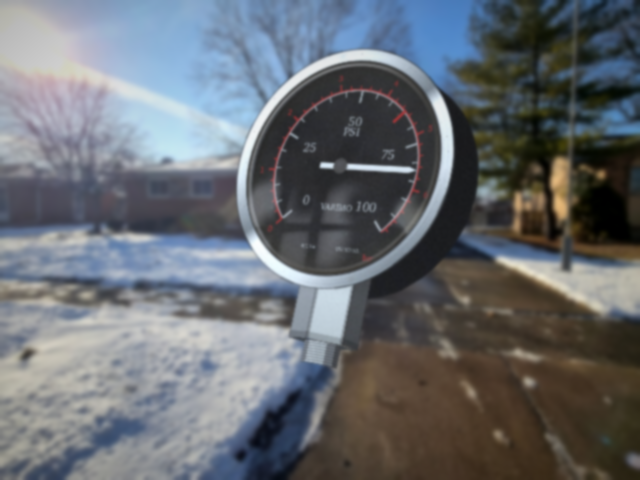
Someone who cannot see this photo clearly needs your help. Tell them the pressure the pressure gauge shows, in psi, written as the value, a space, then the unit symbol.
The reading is 82.5 psi
